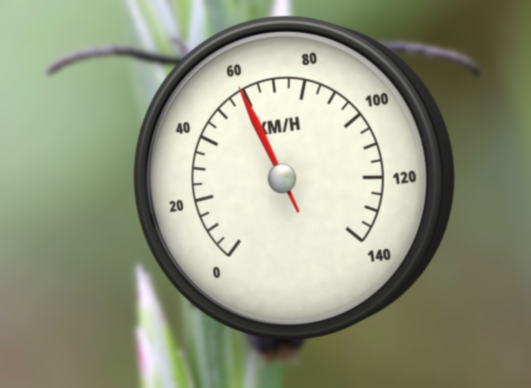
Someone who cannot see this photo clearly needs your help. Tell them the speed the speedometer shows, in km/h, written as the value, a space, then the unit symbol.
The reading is 60 km/h
